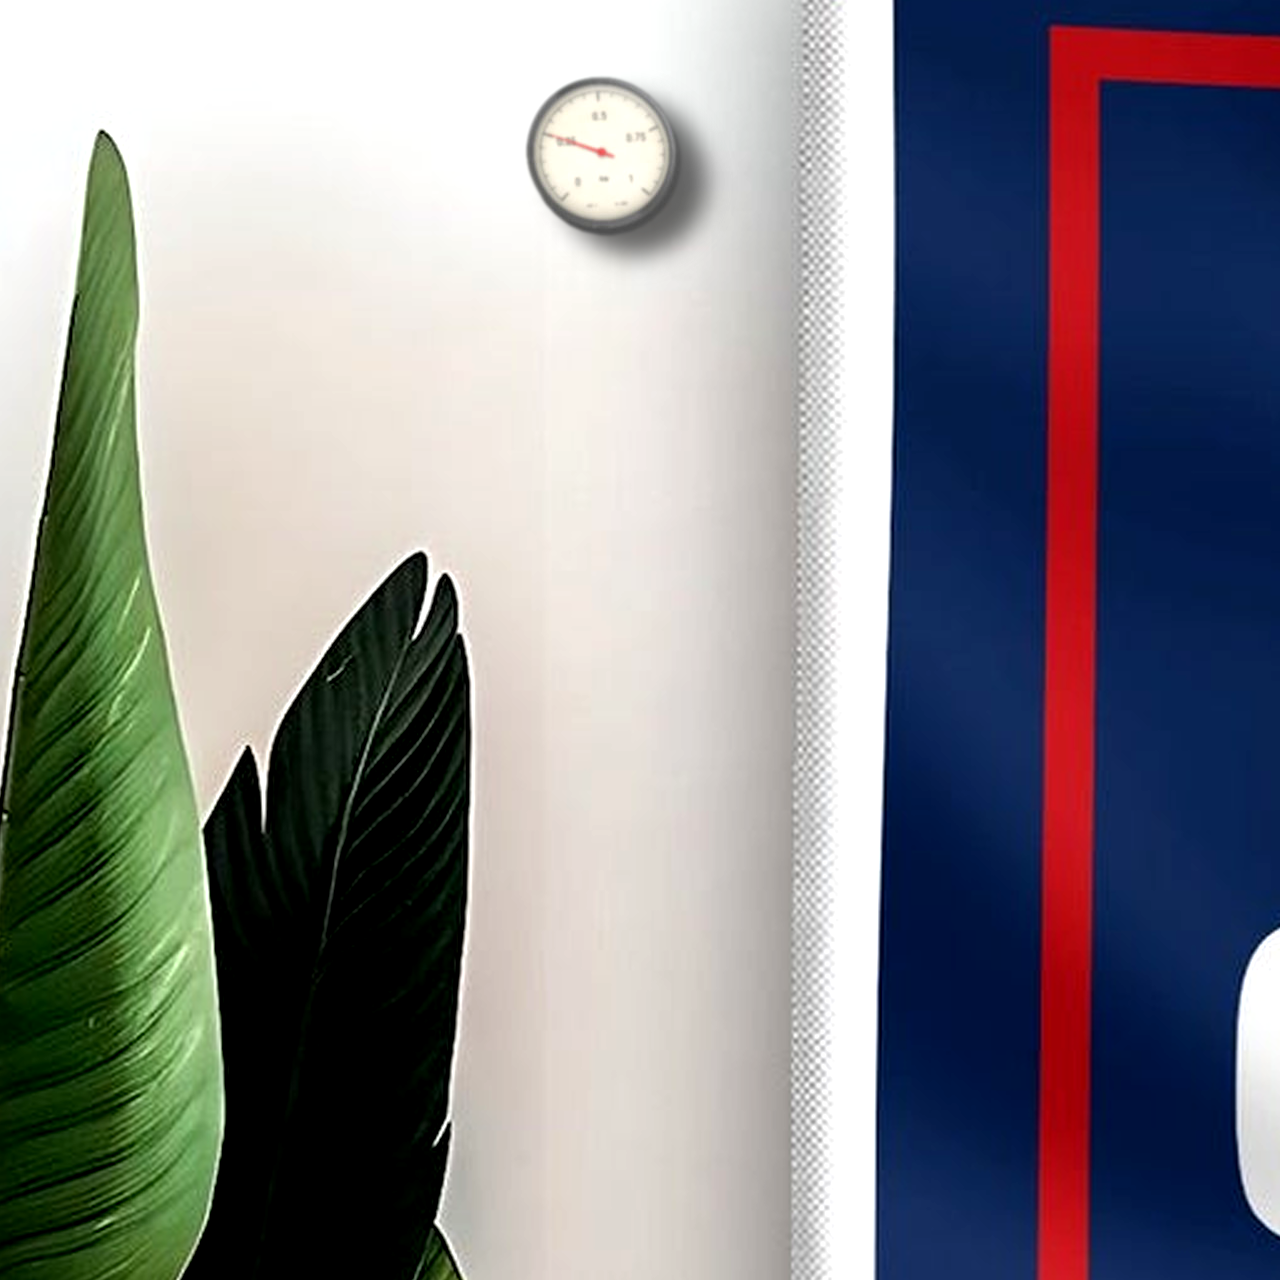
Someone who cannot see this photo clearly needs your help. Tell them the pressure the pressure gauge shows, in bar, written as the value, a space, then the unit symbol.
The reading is 0.25 bar
